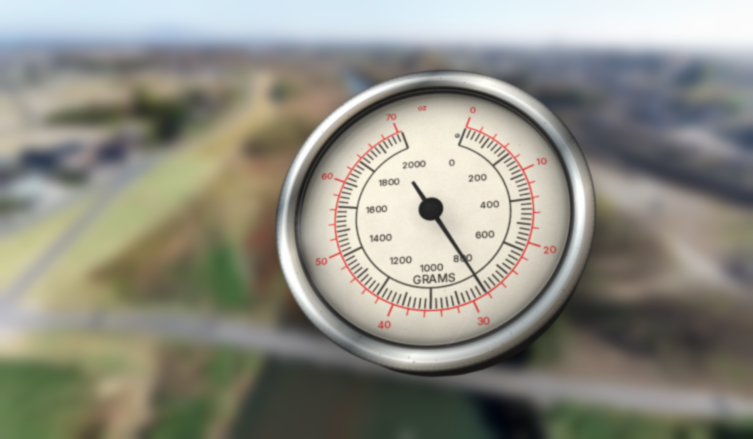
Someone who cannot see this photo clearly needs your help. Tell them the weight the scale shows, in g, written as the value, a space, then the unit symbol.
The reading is 800 g
